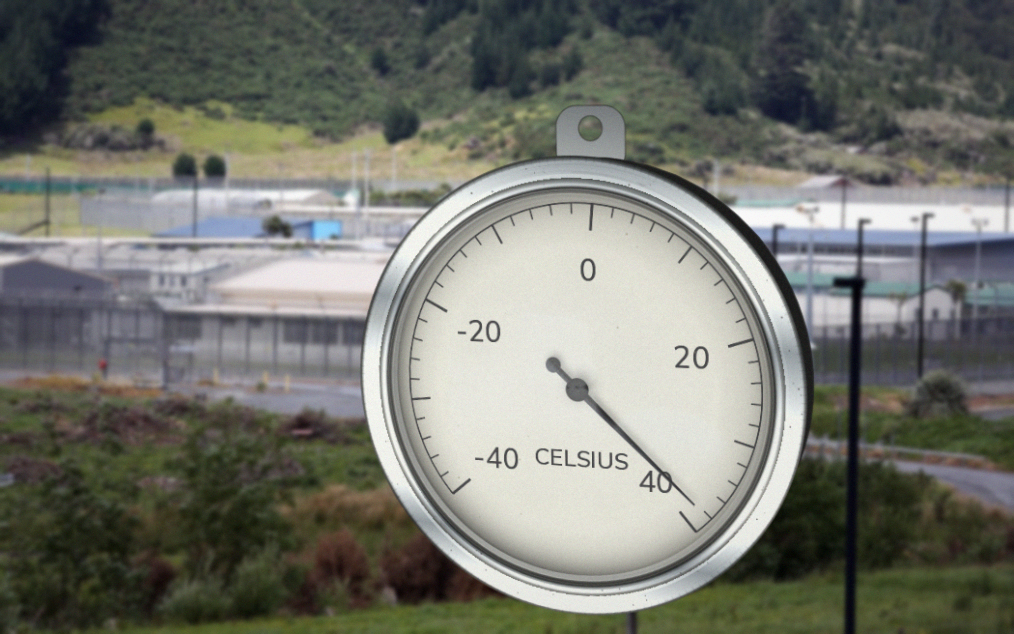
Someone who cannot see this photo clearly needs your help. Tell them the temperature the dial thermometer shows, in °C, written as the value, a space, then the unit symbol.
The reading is 38 °C
